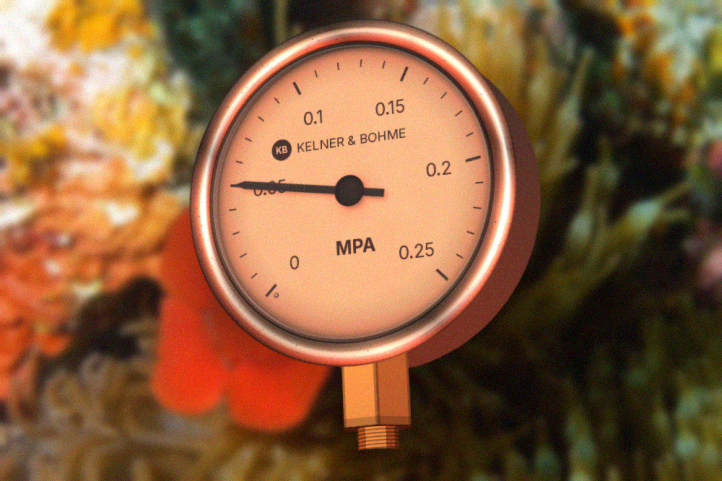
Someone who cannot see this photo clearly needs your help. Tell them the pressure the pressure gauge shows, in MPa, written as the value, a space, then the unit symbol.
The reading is 0.05 MPa
